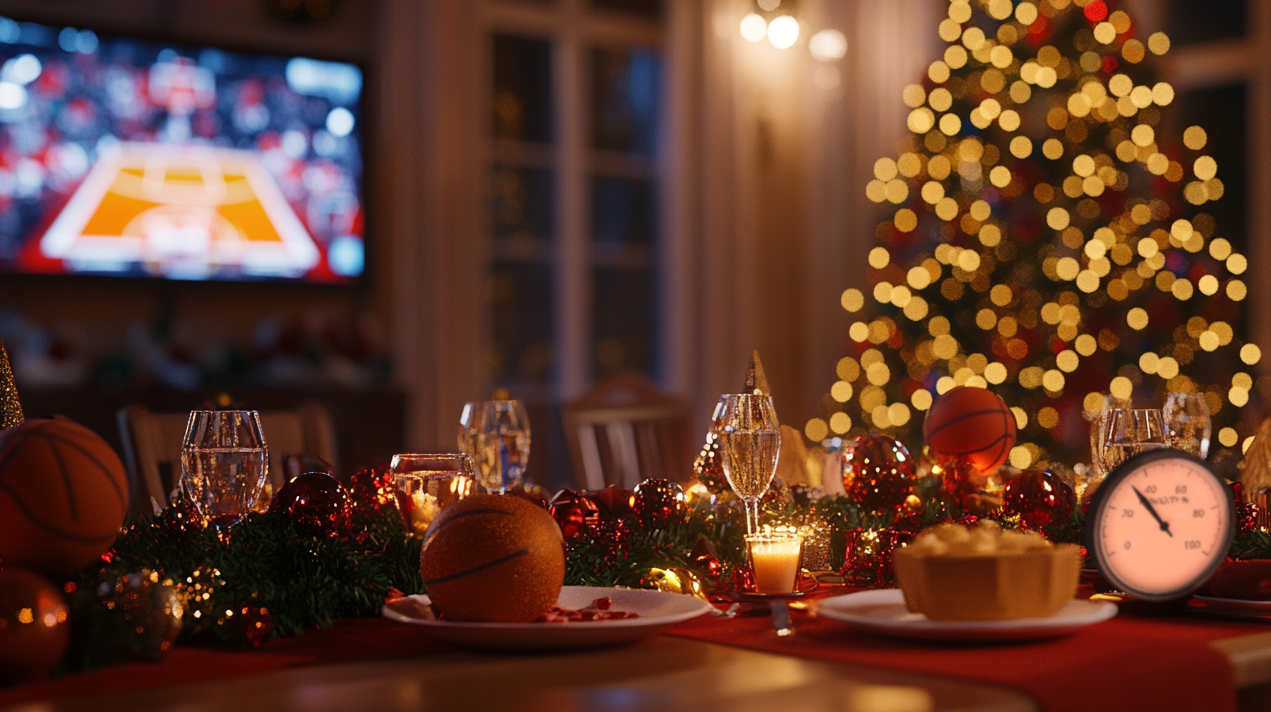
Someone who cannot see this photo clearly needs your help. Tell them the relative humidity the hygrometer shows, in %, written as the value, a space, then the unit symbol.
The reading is 32 %
